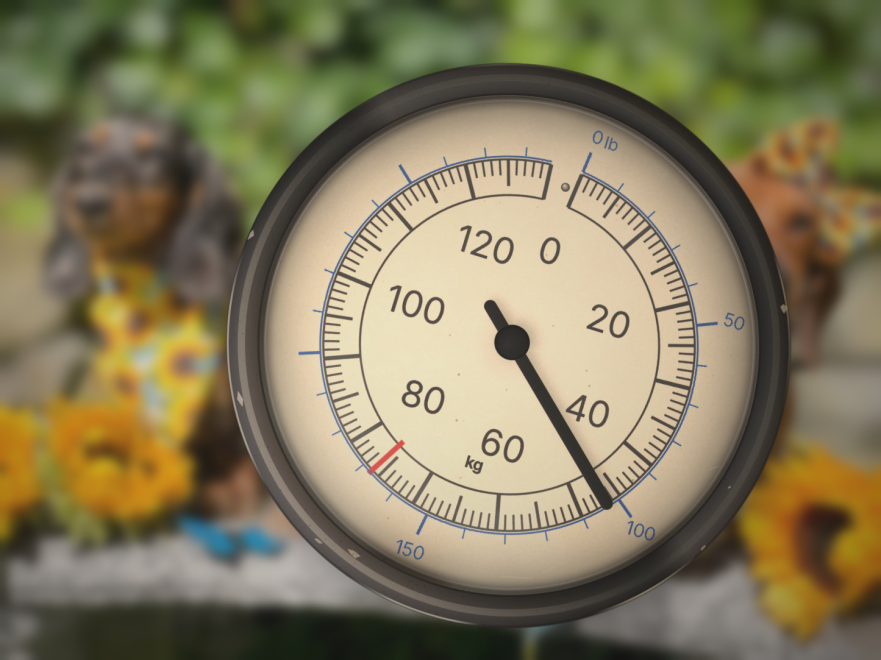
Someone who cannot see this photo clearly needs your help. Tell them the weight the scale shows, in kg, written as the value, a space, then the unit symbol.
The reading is 47 kg
